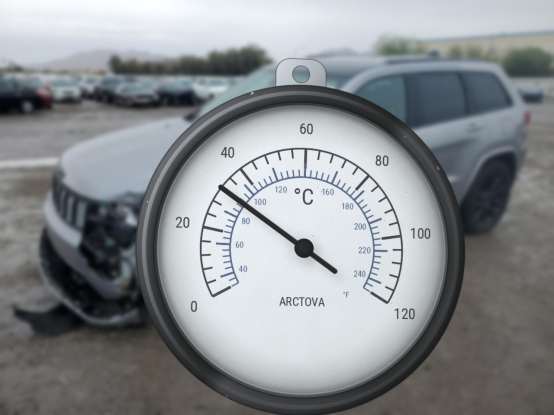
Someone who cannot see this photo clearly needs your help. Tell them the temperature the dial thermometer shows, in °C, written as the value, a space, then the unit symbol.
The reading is 32 °C
